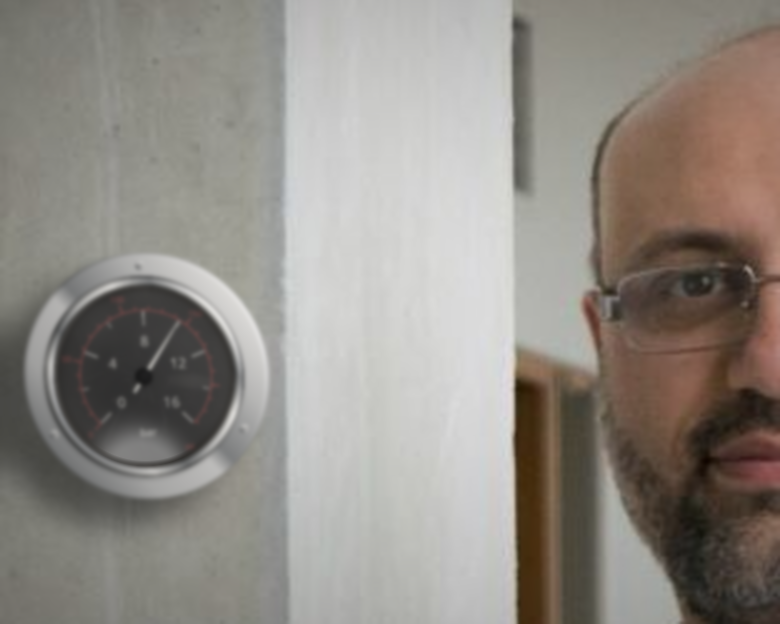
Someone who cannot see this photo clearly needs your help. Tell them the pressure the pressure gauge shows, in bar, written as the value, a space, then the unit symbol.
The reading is 10 bar
